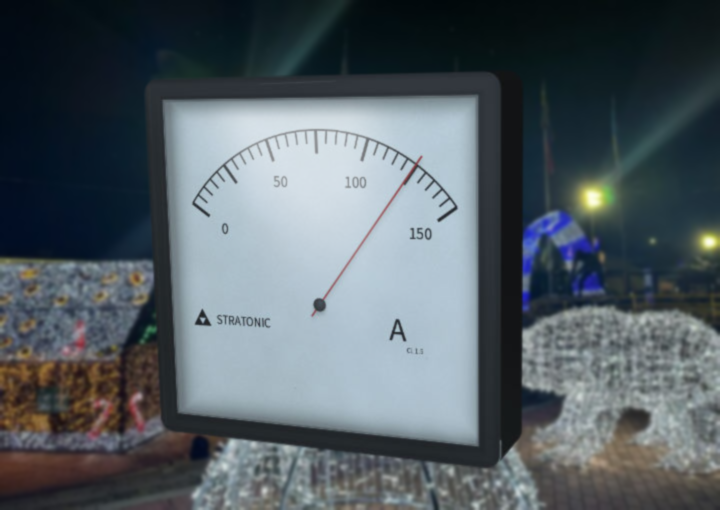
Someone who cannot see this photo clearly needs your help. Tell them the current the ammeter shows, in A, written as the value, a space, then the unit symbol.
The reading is 125 A
